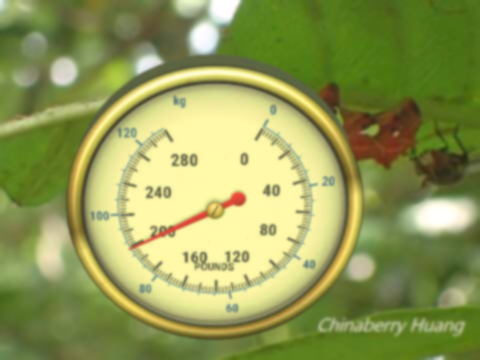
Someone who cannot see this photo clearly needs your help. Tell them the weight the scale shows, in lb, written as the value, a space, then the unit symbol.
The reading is 200 lb
